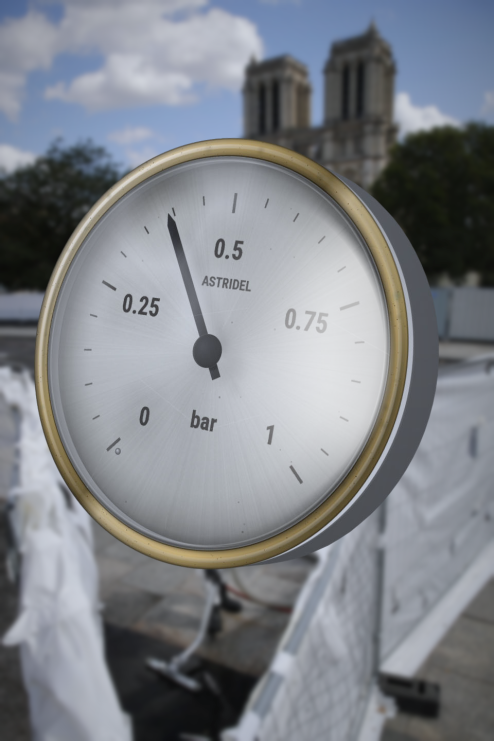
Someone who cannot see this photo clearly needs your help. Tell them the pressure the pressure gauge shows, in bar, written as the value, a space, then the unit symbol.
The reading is 0.4 bar
